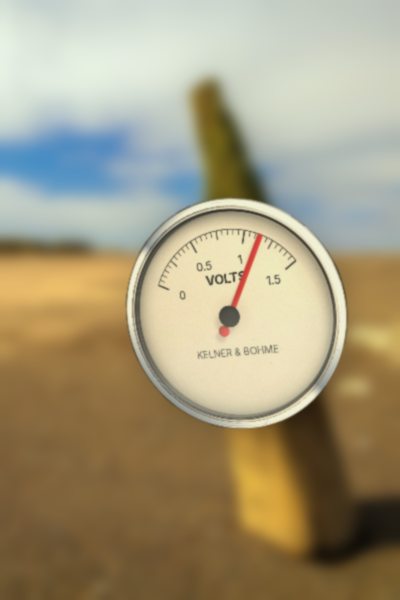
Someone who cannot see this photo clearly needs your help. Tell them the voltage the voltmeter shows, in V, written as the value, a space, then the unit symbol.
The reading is 1.15 V
